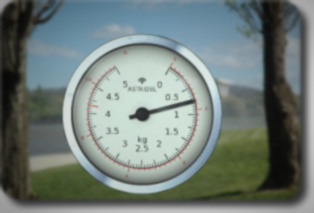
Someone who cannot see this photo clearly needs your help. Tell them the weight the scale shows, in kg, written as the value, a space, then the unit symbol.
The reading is 0.75 kg
